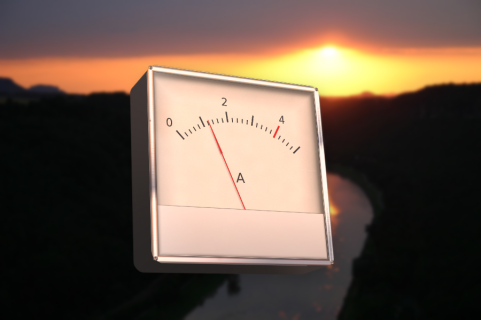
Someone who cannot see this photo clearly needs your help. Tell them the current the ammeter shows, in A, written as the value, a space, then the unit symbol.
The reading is 1.2 A
